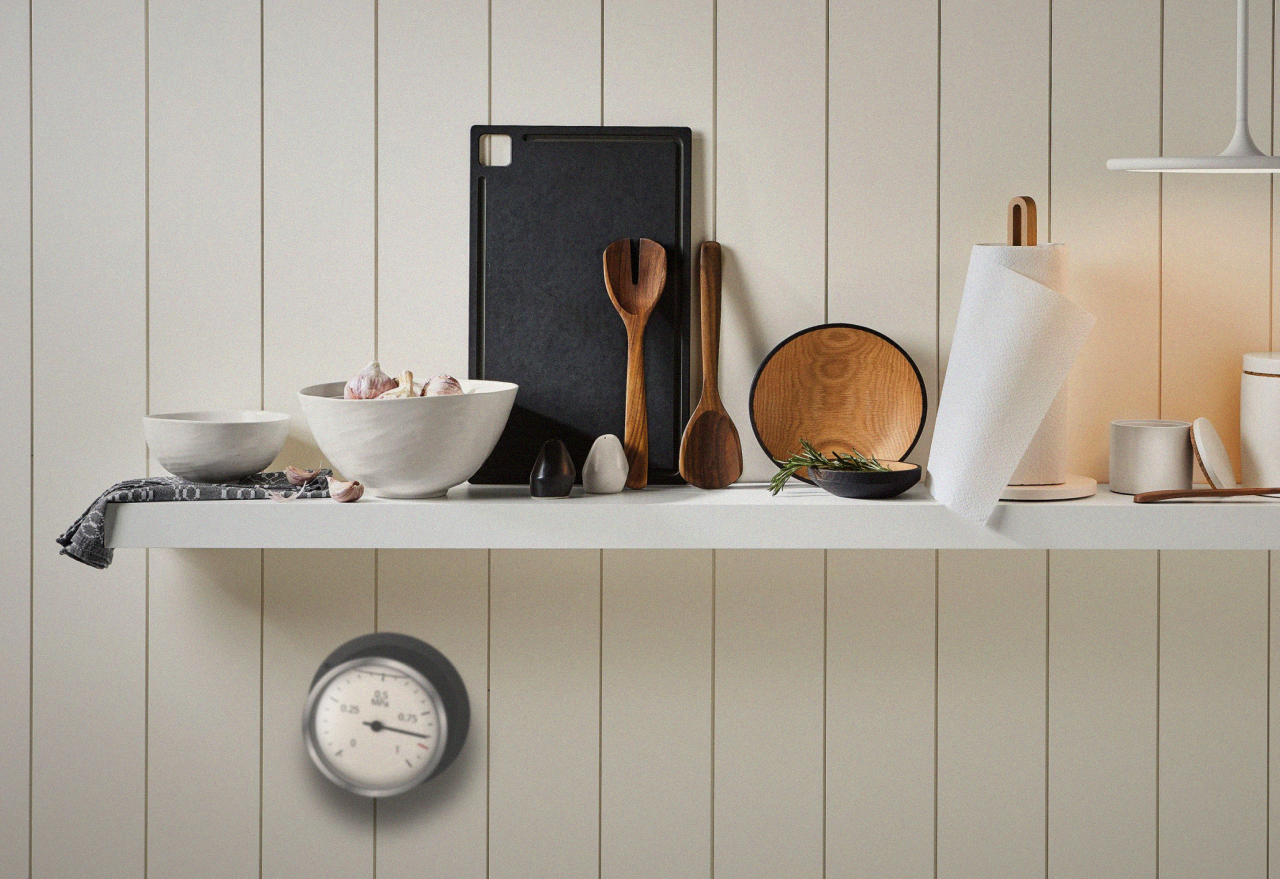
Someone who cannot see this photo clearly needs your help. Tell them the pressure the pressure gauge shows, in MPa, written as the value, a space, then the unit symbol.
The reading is 0.85 MPa
